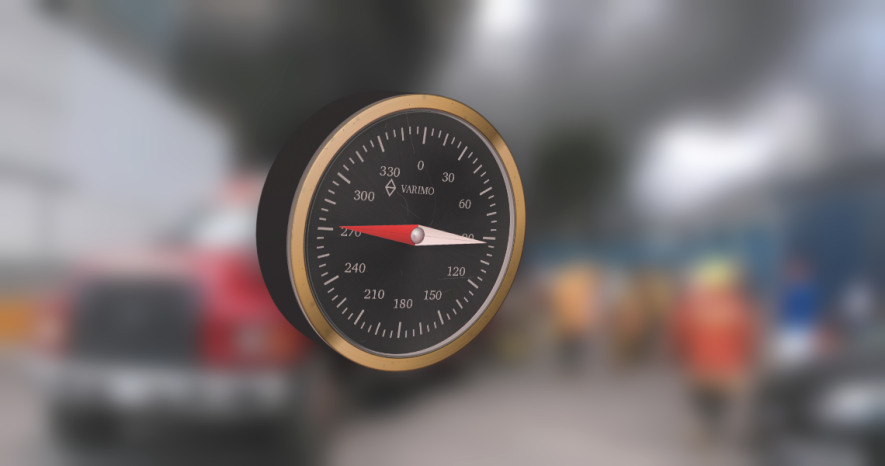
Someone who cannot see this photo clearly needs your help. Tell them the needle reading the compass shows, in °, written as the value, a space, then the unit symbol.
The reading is 272.5 °
